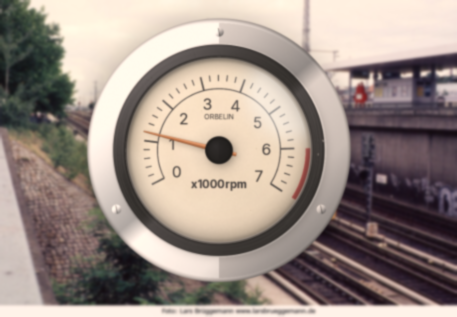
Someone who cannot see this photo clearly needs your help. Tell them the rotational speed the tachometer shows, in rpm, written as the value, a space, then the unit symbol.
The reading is 1200 rpm
